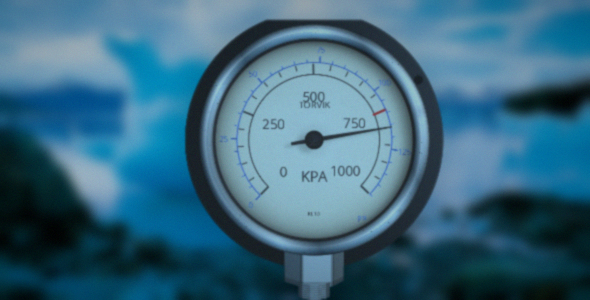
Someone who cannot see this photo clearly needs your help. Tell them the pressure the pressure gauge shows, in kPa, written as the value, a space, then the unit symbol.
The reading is 800 kPa
